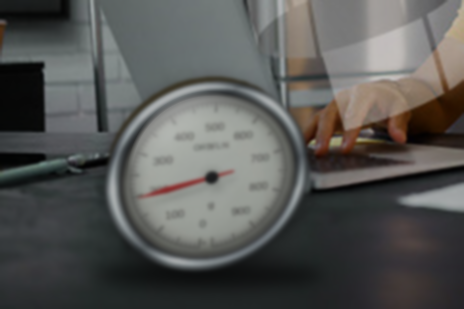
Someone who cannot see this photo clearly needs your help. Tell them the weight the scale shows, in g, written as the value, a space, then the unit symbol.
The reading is 200 g
